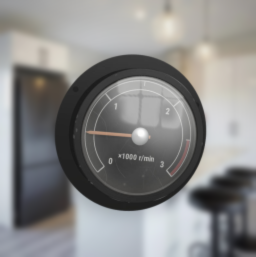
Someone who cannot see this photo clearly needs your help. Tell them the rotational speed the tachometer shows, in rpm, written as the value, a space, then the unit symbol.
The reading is 500 rpm
